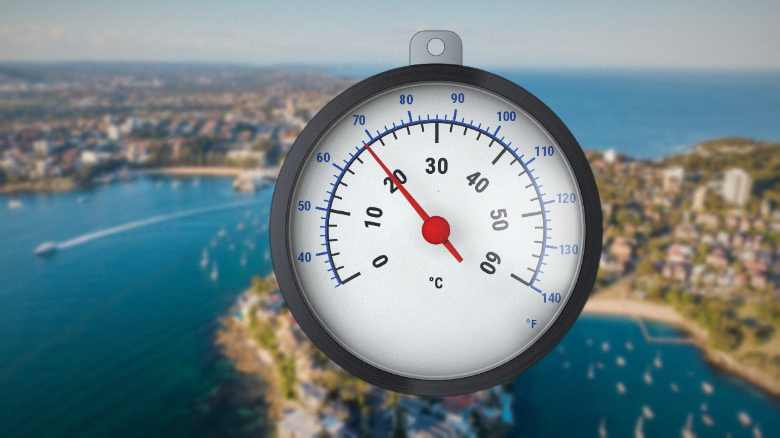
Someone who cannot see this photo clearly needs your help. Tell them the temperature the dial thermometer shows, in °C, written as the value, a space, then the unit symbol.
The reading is 20 °C
